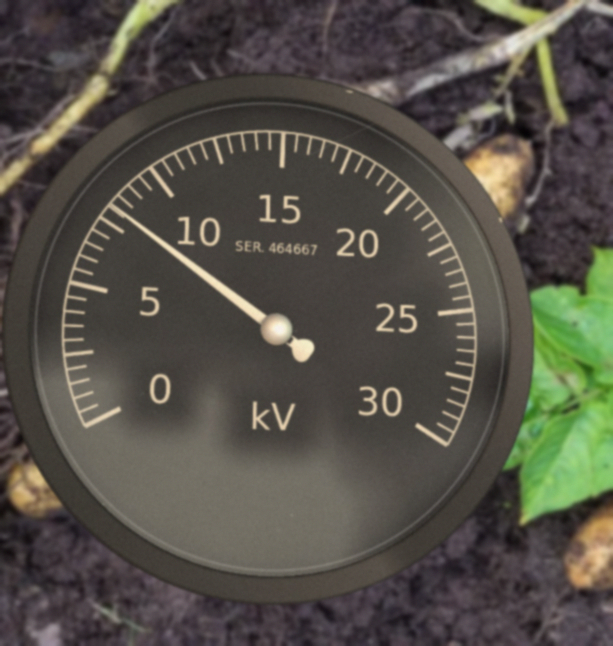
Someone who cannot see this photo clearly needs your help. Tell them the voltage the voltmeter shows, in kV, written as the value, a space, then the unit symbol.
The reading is 8 kV
